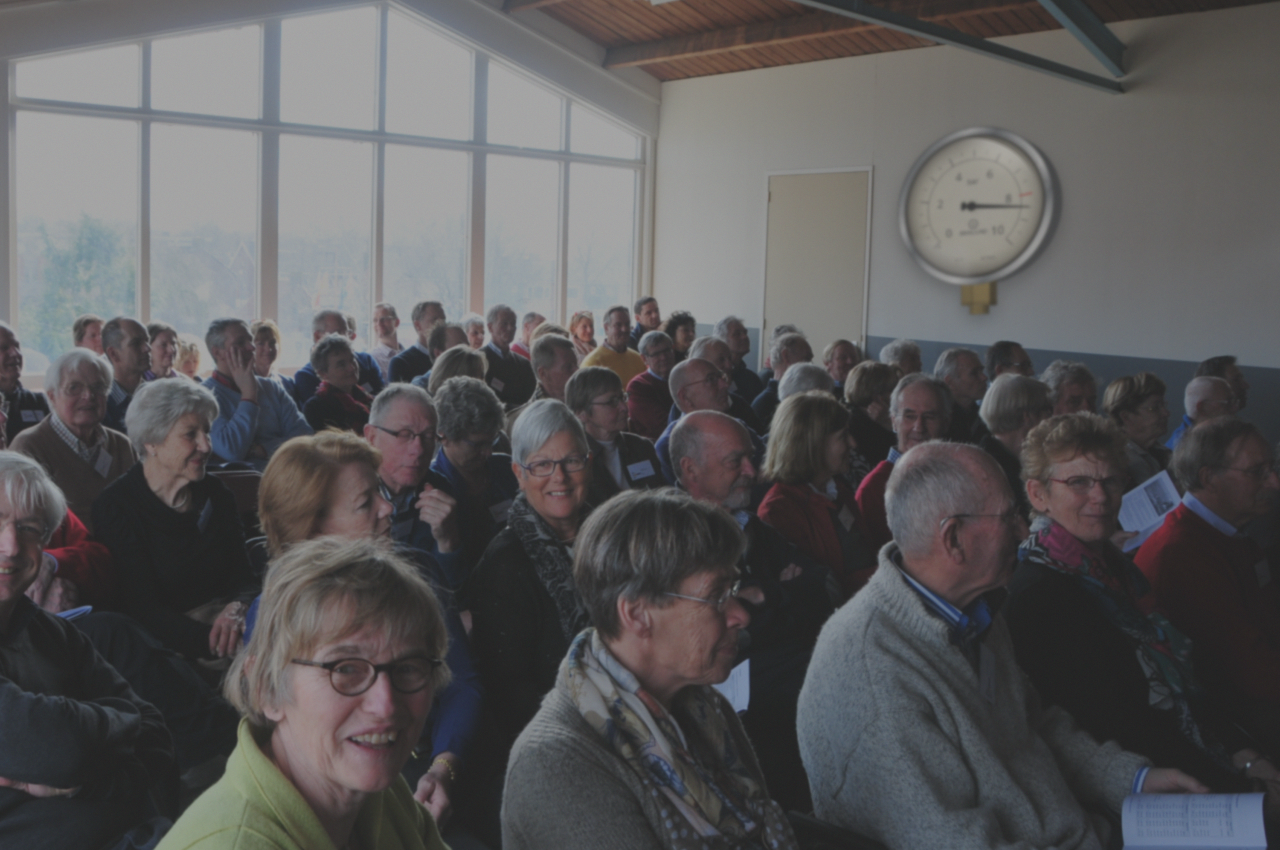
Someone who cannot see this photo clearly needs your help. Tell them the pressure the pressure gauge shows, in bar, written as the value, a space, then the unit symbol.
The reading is 8.5 bar
